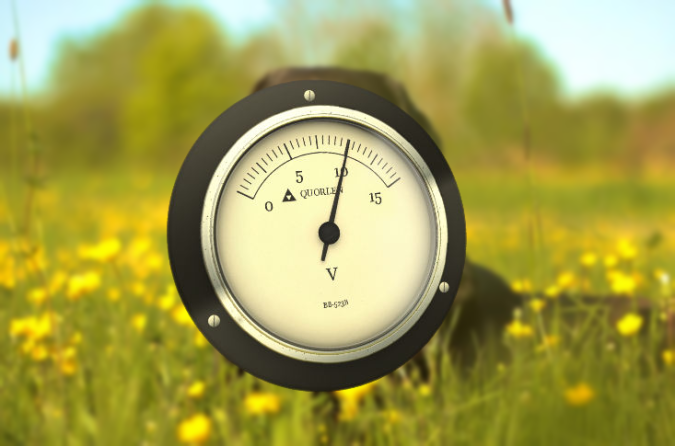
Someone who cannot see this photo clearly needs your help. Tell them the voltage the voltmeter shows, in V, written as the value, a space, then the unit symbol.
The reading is 10 V
